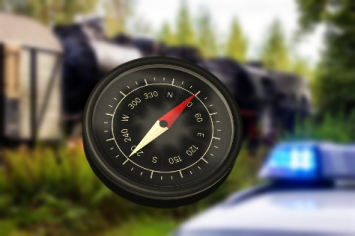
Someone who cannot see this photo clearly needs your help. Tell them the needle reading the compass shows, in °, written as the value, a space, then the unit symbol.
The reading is 30 °
